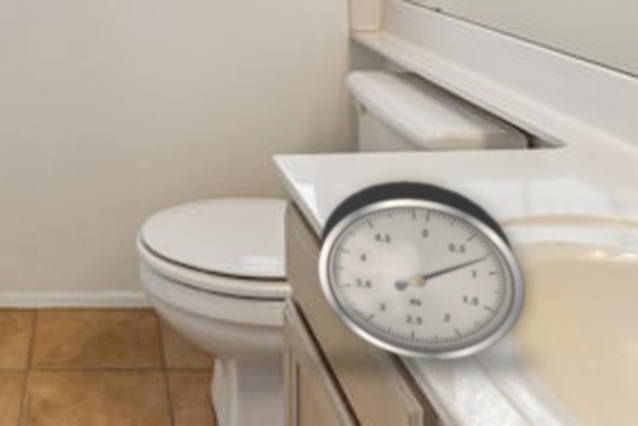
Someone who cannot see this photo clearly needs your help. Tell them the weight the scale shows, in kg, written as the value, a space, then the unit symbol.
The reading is 0.75 kg
